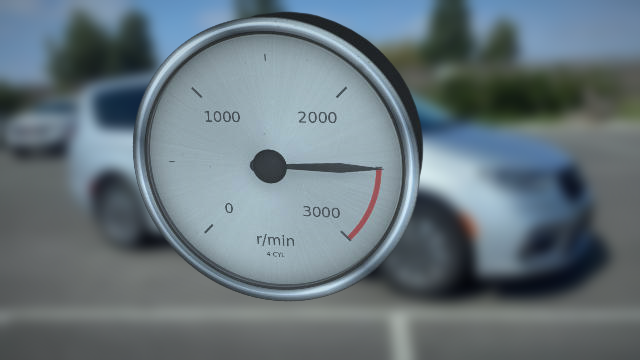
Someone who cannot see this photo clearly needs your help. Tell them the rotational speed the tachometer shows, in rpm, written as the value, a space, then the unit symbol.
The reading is 2500 rpm
